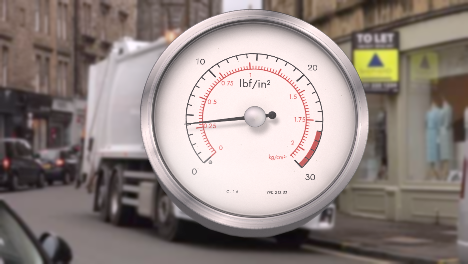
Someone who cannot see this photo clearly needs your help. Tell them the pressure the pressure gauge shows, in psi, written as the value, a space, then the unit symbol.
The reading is 4 psi
